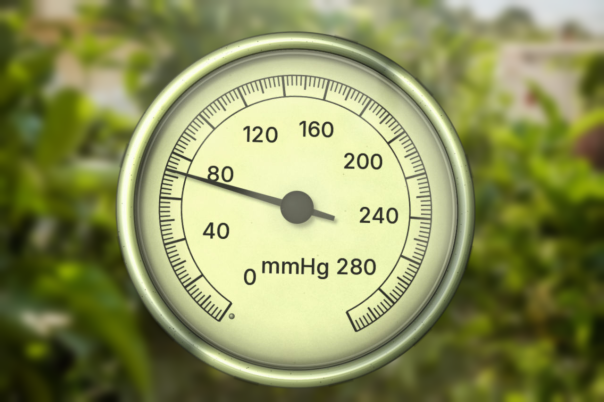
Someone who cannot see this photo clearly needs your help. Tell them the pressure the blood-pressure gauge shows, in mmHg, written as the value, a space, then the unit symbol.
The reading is 72 mmHg
